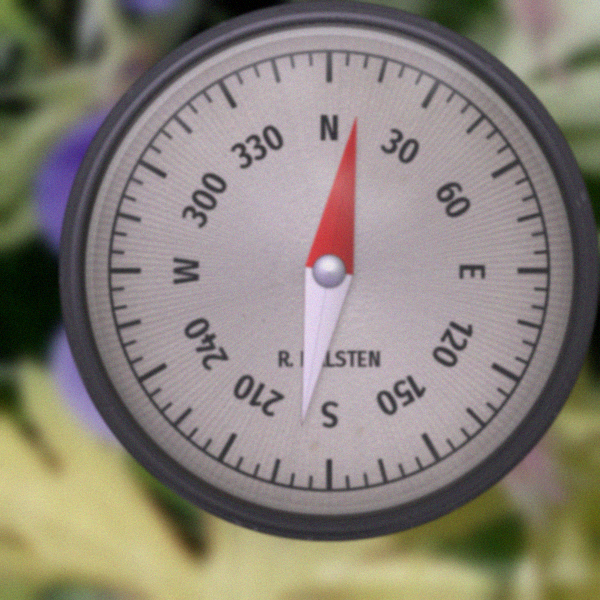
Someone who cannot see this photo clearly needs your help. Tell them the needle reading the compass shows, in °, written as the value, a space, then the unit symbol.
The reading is 10 °
